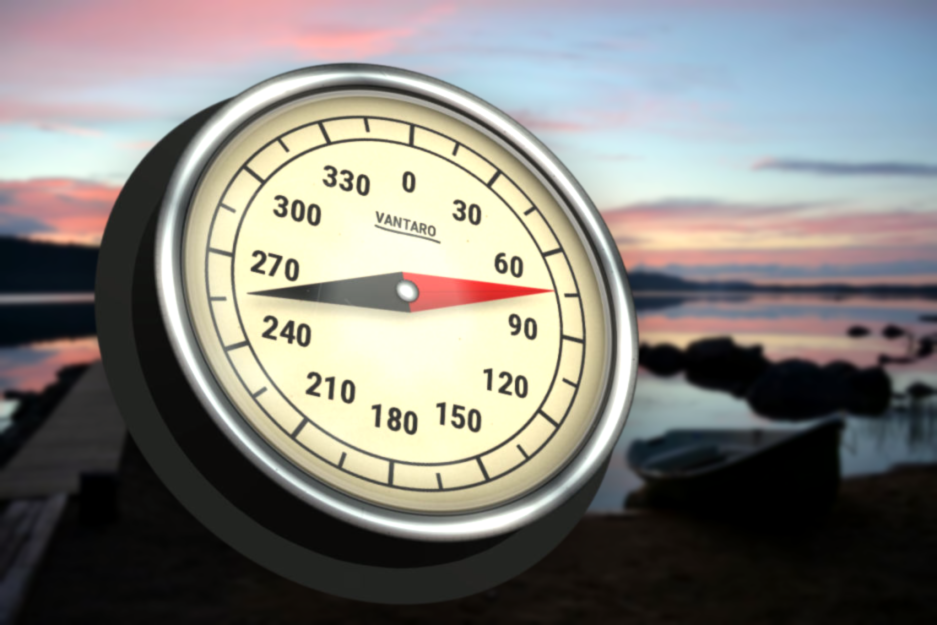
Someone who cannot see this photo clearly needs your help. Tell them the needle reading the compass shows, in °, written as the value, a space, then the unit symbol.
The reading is 75 °
